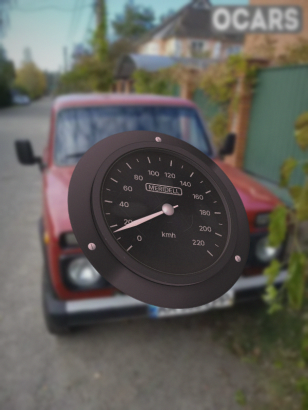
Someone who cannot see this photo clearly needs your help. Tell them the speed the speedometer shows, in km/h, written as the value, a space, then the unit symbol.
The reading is 15 km/h
